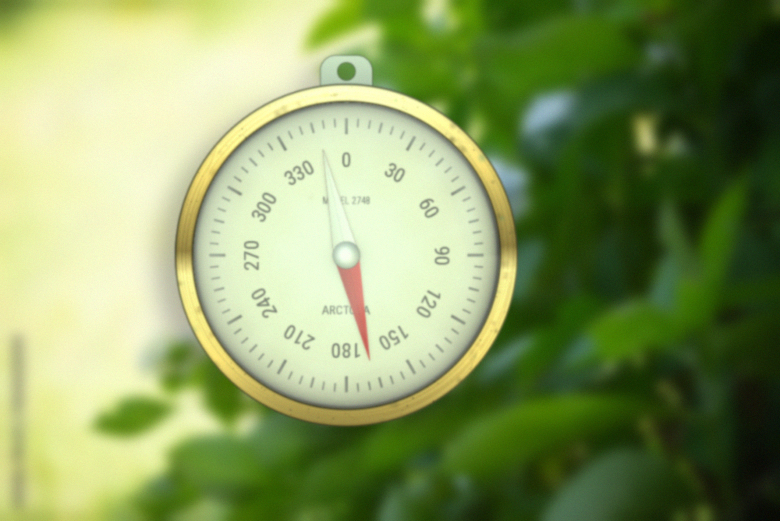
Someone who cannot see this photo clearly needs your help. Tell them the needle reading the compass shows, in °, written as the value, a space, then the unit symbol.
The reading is 167.5 °
